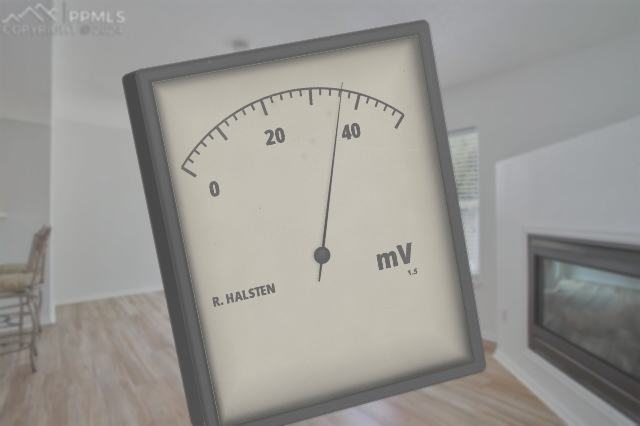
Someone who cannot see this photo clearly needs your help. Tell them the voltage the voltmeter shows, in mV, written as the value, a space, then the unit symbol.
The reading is 36 mV
